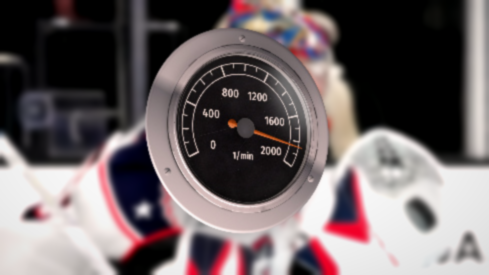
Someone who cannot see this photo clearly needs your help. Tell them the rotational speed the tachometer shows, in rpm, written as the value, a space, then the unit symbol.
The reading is 1850 rpm
